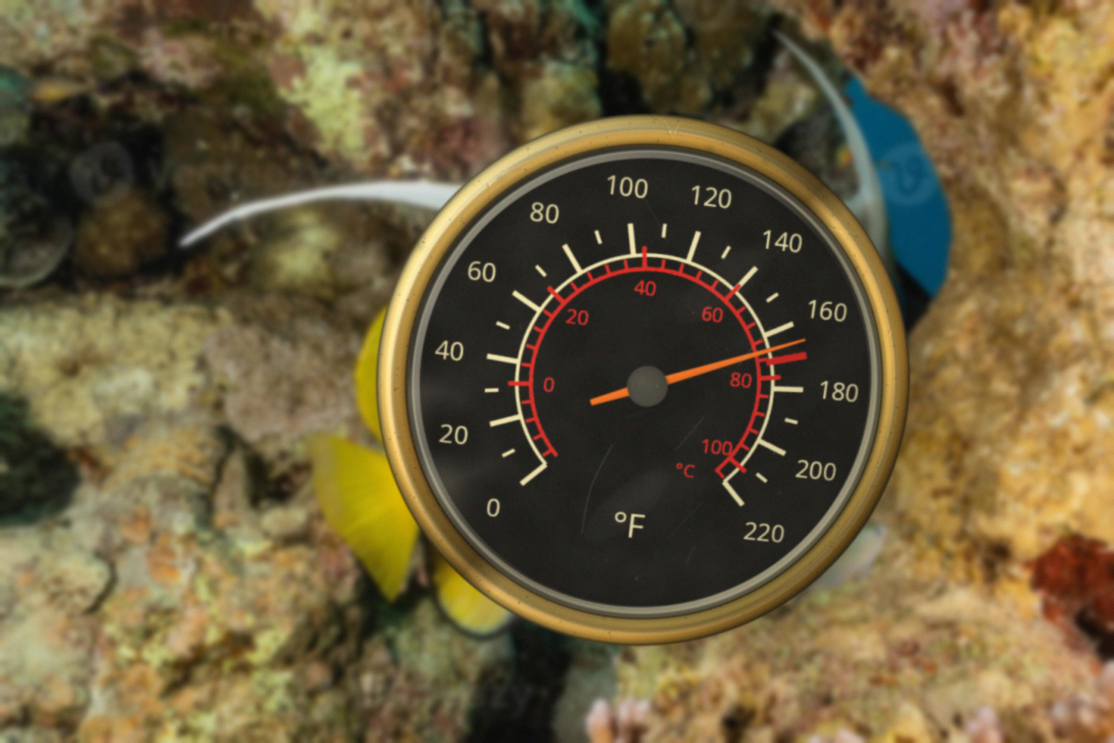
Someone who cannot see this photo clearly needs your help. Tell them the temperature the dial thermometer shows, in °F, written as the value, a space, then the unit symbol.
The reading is 165 °F
